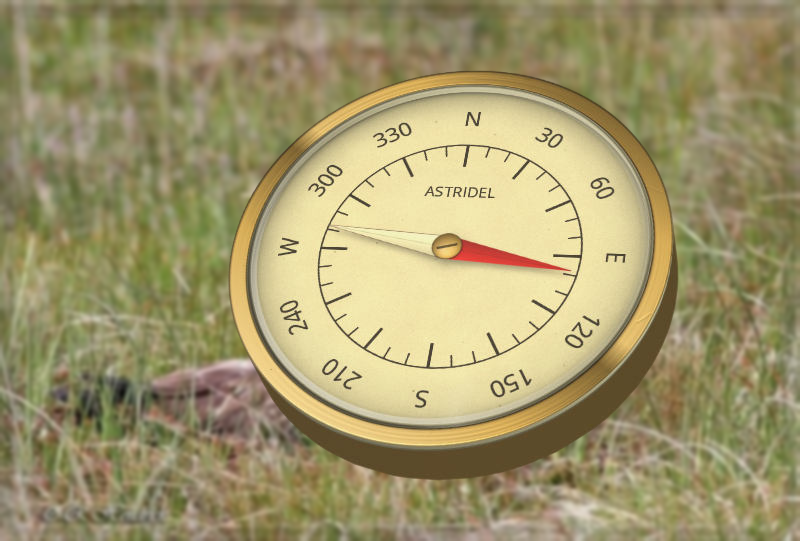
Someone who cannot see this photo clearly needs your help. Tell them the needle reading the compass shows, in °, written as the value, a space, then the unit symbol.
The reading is 100 °
